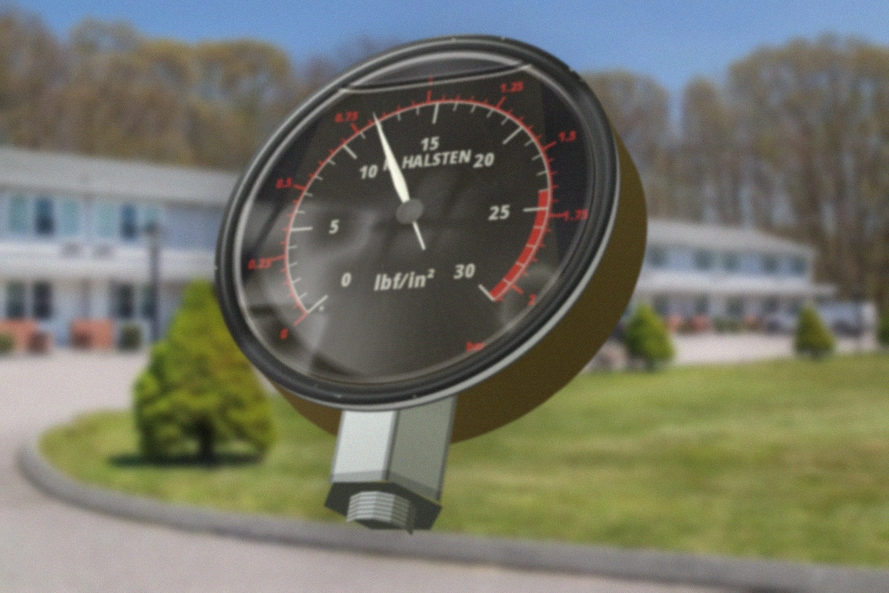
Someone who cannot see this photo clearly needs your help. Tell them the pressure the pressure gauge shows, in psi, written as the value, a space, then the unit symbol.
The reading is 12 psi
